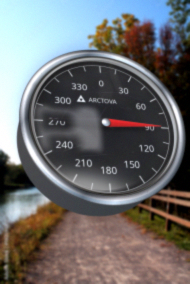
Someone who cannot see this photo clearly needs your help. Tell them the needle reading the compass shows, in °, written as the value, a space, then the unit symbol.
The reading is 90 °
